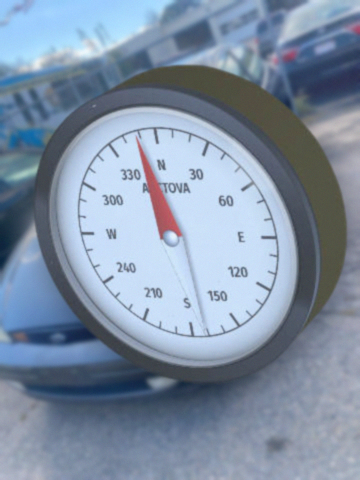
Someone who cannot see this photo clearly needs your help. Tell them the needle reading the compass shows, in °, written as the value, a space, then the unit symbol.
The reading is 350 °
